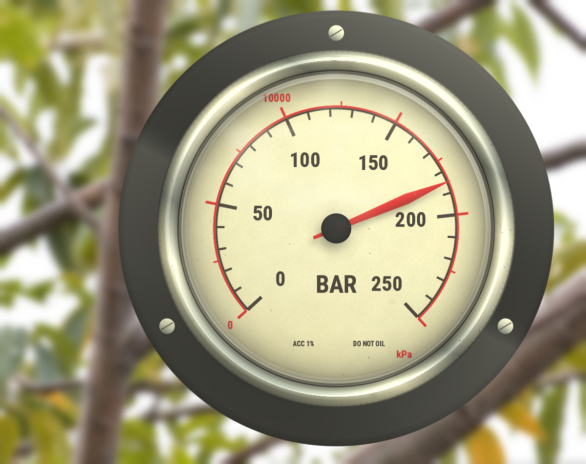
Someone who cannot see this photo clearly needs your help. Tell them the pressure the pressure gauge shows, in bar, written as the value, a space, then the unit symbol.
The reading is 185 bar
